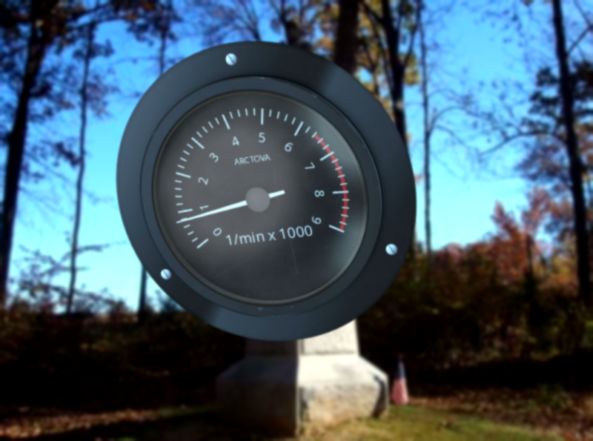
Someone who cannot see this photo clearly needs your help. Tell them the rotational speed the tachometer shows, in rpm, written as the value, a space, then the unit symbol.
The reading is 800 rpm
